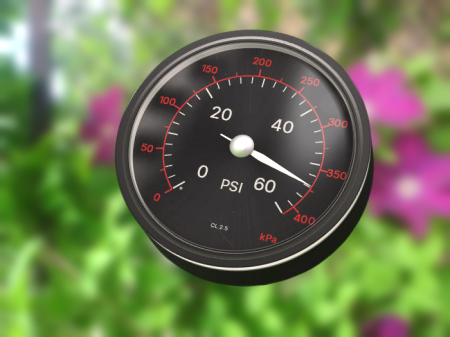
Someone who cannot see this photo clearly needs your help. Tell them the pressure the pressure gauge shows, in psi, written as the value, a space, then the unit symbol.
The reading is 54 psi
